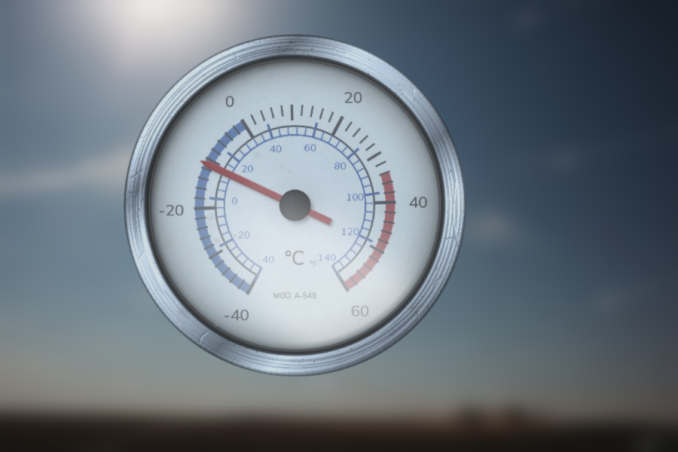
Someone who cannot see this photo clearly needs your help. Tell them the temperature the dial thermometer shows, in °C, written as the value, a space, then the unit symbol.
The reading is -11 °C
